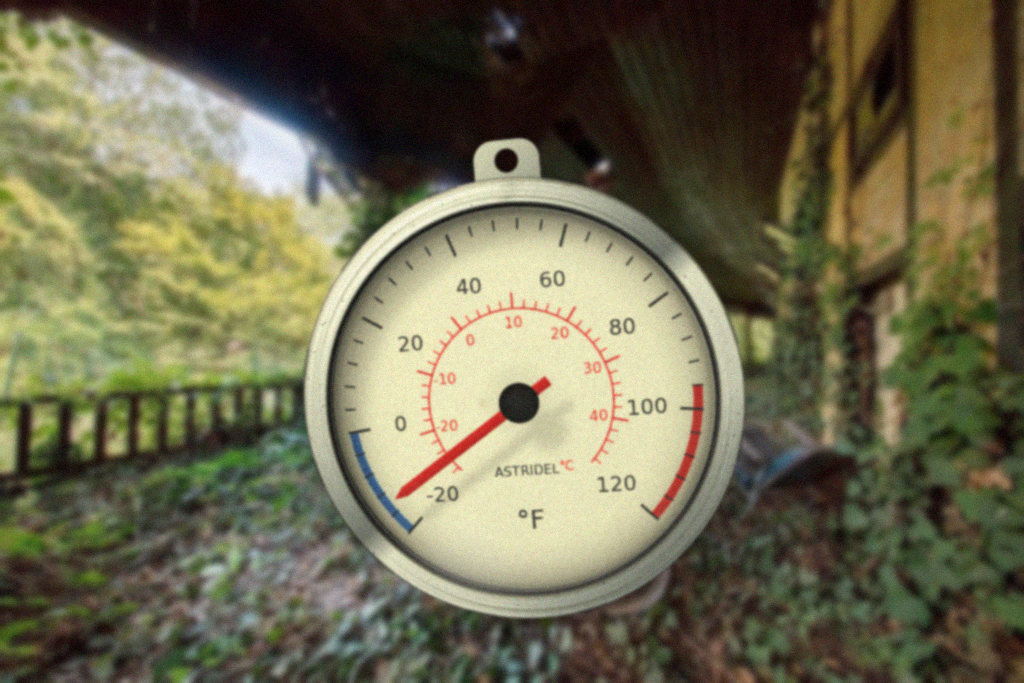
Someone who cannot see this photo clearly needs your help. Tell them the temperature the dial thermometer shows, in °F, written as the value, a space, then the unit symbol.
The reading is -14 °F
